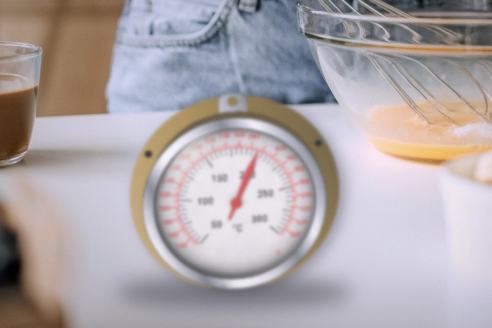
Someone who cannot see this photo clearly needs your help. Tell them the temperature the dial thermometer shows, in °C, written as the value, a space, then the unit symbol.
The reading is 200 °C
